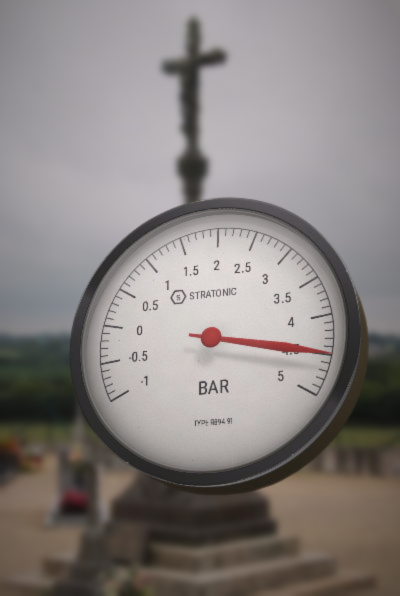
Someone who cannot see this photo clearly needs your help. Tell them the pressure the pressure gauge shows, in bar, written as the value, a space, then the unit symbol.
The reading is 4.5 bar
